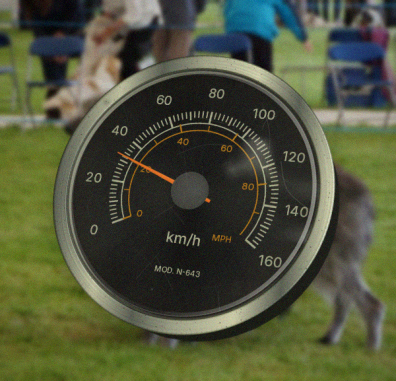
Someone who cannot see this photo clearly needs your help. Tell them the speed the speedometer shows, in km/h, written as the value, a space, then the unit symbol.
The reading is 32 km/h
